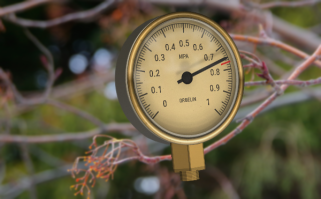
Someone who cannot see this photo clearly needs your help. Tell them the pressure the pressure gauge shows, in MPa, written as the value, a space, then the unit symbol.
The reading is 0.75 MPa
